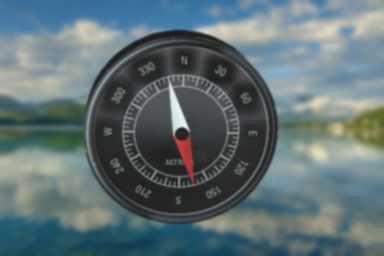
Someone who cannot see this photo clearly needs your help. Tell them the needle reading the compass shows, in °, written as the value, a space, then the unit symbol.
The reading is 165 °
